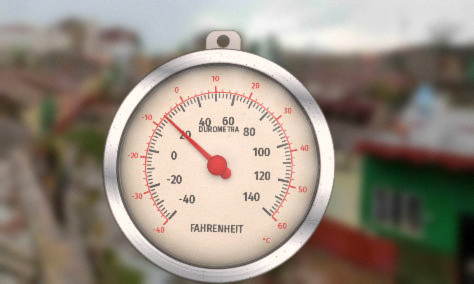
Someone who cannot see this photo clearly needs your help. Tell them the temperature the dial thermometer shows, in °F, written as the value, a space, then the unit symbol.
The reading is 20 °F
